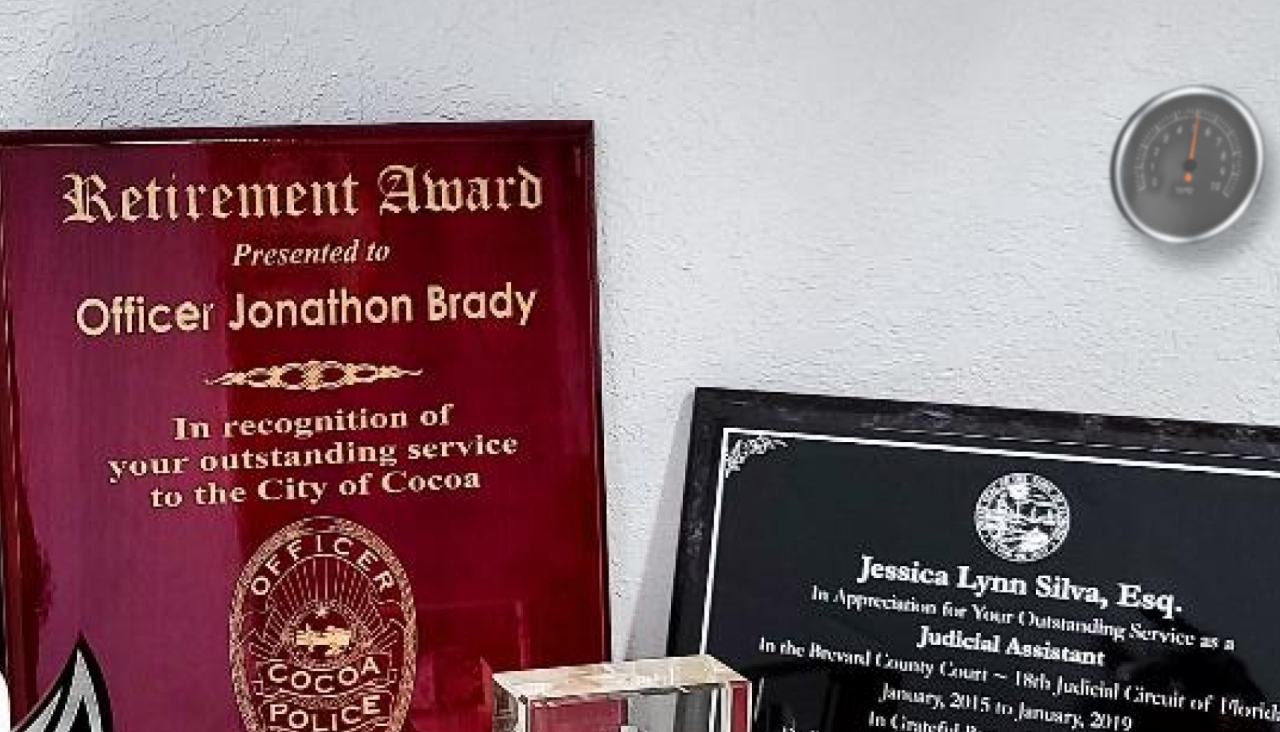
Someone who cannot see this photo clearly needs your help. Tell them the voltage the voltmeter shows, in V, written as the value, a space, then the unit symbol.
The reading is 5 V
